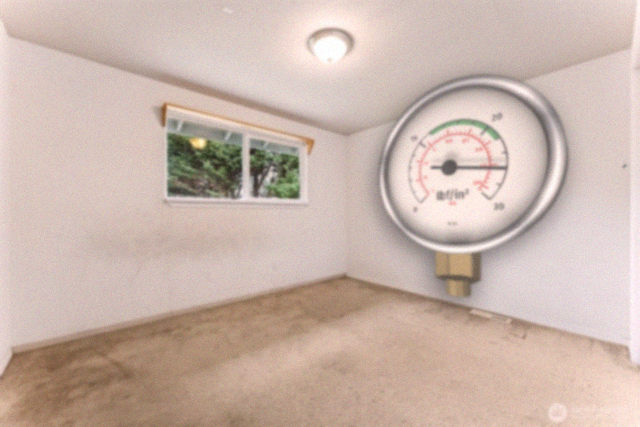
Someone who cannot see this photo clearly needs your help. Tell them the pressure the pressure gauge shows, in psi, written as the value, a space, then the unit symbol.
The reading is 26 psi
